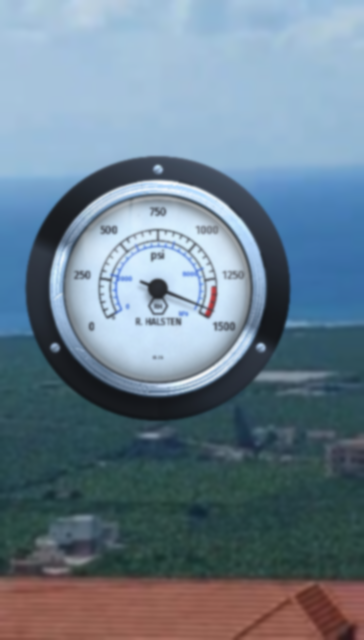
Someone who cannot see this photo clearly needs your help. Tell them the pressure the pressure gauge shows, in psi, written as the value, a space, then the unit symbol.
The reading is 1450 psi
